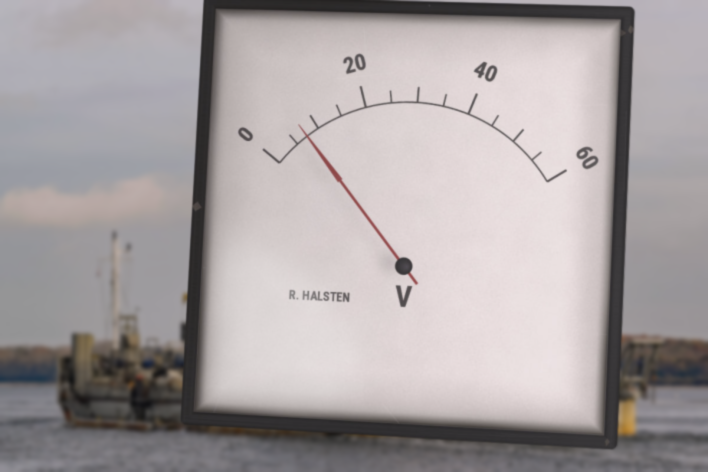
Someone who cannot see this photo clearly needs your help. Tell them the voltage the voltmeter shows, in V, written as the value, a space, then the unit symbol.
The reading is 7.5 V
